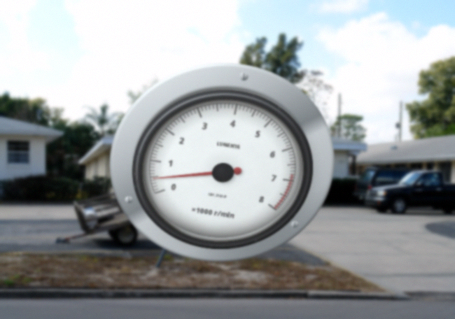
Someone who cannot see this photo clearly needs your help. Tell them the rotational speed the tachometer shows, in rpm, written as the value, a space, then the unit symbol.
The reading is 500 rpm
